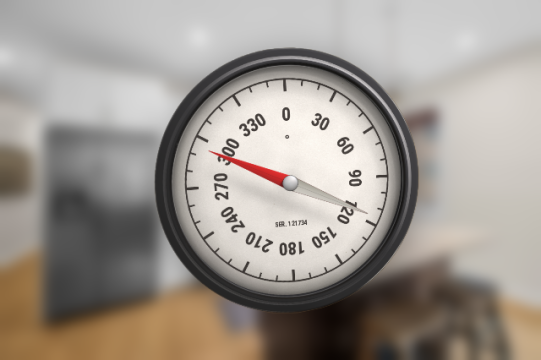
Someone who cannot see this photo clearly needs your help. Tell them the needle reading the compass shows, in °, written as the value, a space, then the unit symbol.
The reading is 295 °
